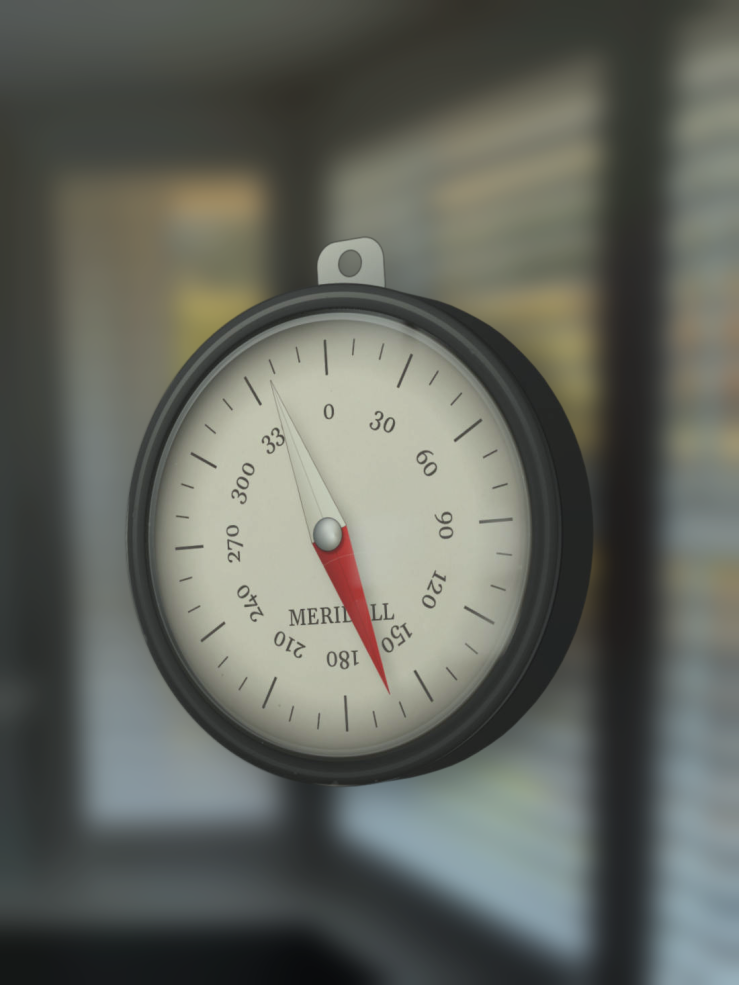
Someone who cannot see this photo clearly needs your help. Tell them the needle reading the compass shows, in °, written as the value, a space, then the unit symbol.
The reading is 160 °
